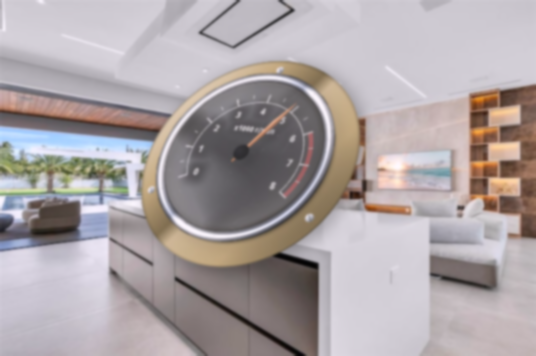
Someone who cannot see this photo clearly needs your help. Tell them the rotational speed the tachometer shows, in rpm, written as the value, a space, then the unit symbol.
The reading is 5000 rpm
